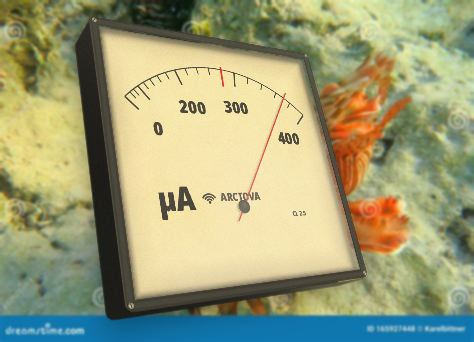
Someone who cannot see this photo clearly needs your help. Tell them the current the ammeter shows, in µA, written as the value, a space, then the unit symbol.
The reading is 370 µA
